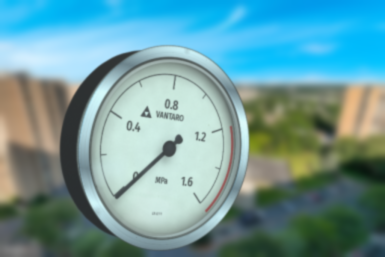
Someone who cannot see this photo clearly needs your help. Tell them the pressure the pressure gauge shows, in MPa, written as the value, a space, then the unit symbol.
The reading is 0 MPa
